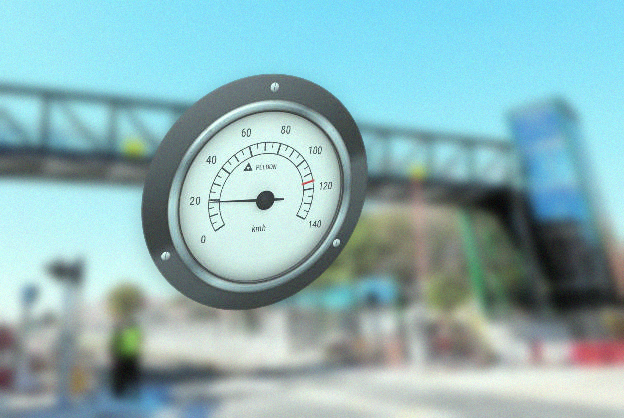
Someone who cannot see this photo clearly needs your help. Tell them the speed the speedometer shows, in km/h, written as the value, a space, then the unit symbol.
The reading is 20 km/h
